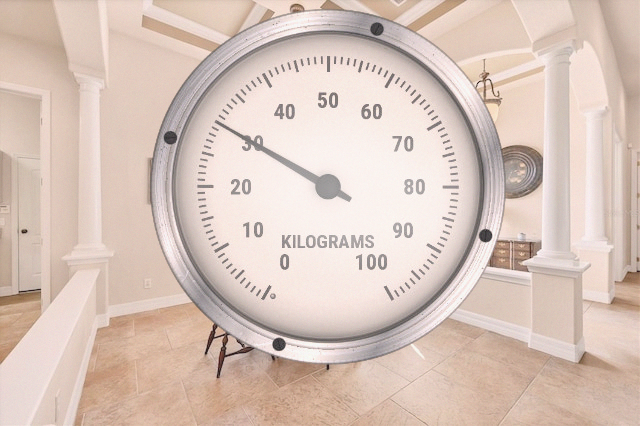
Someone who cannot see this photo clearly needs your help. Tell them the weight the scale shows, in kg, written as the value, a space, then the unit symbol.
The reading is 30 kg
